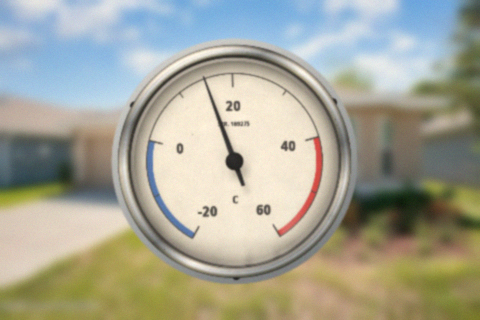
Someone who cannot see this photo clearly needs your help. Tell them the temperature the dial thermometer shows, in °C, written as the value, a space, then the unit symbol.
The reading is 15 °C
